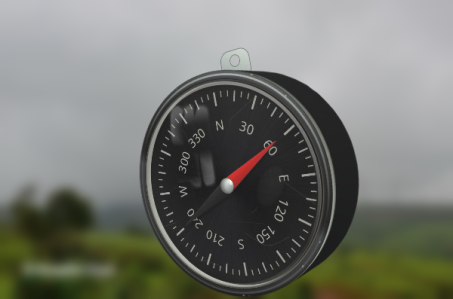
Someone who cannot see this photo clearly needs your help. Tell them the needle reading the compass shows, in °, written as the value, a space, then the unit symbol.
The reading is 60 °
